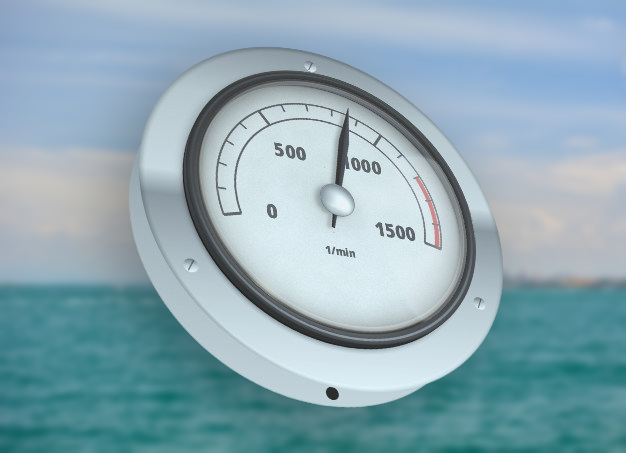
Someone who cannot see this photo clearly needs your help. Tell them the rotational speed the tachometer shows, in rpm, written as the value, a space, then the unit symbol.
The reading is 850 rpm
